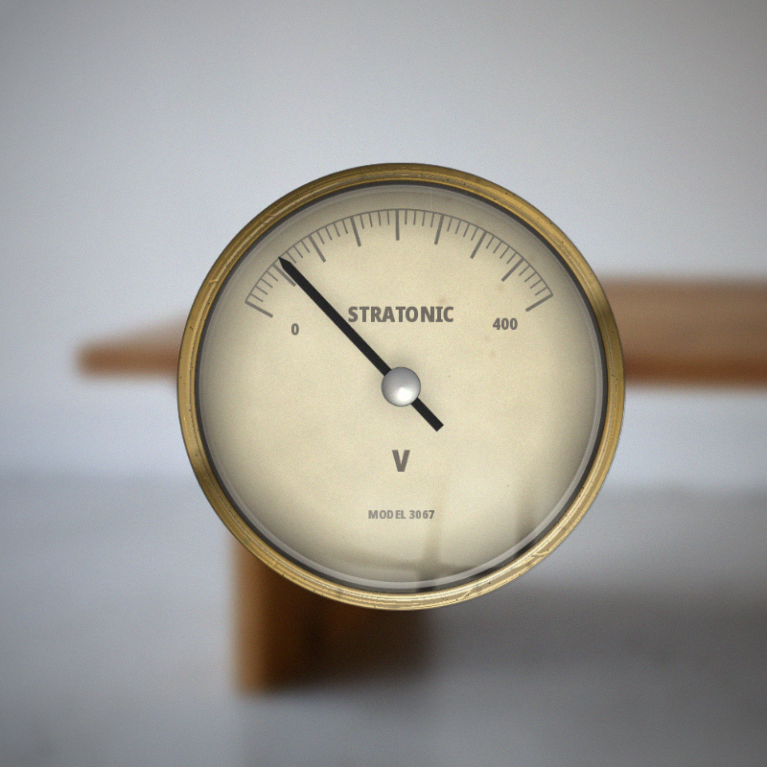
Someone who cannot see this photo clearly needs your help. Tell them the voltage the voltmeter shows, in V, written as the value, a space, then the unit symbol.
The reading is 60 V
